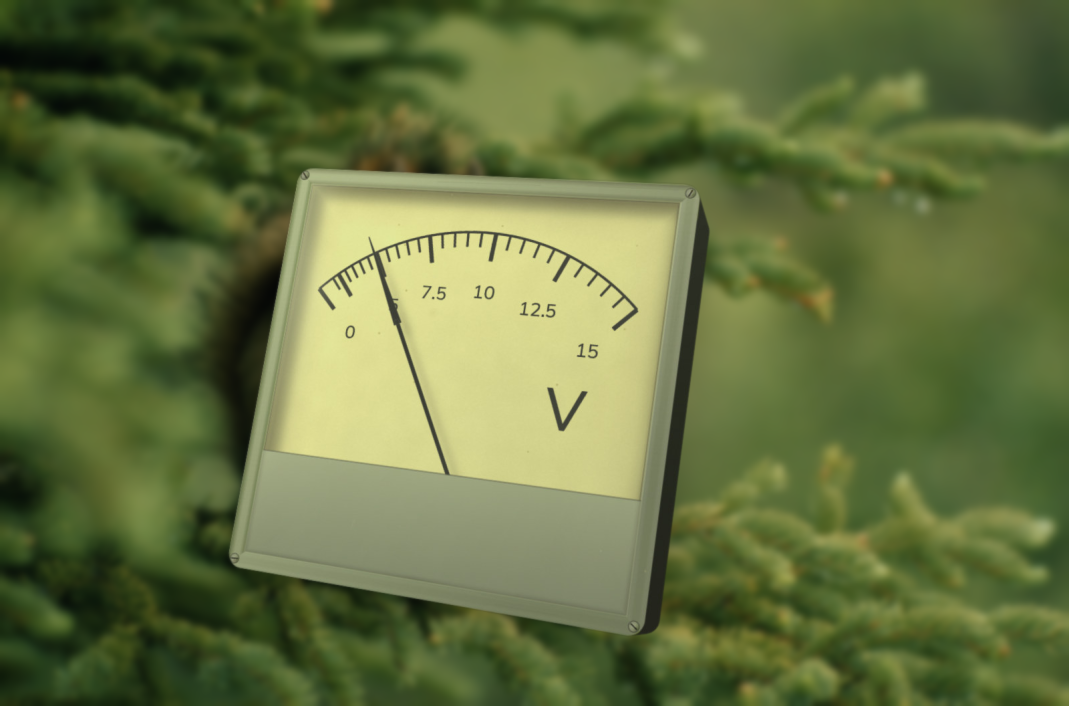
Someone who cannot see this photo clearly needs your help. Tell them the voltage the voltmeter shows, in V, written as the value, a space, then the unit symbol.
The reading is 5 V
